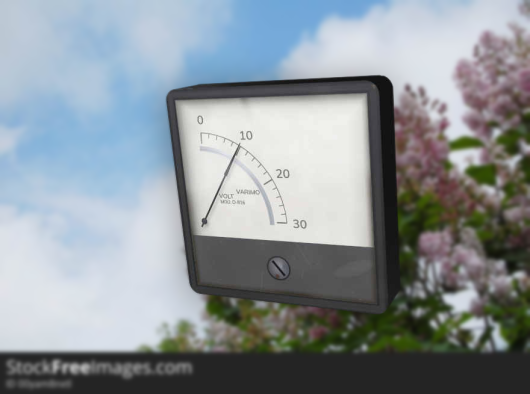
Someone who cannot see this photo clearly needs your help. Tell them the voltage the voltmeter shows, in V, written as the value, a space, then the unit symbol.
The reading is 10 V
